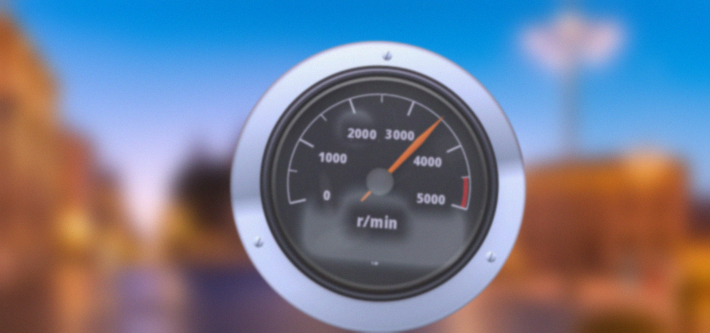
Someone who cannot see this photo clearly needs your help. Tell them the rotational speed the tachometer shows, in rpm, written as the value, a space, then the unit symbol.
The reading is 3500 rpm
